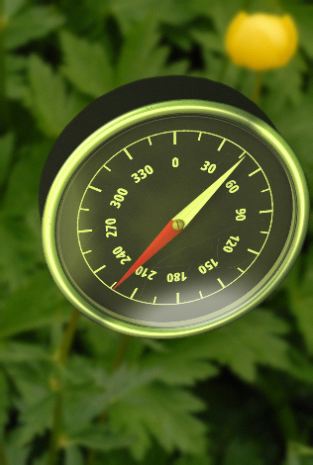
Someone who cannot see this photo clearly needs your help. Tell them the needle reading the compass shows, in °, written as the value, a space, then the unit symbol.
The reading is 225 °
